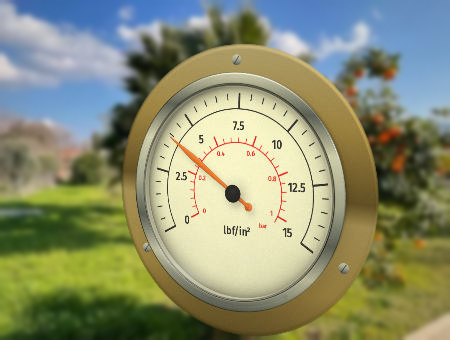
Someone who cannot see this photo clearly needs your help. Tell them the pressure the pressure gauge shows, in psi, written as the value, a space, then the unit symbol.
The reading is 4 psi
